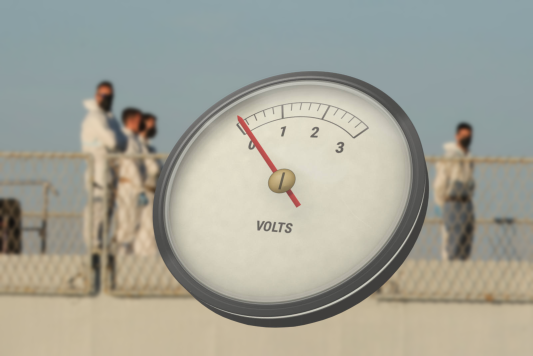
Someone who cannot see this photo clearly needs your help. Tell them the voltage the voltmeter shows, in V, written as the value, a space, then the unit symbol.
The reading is 0.1 V
